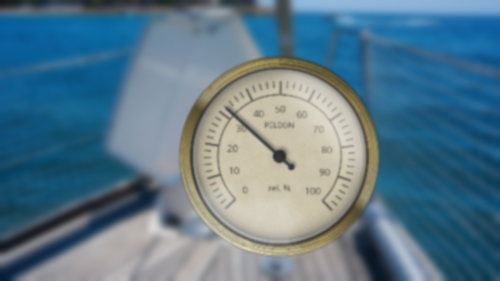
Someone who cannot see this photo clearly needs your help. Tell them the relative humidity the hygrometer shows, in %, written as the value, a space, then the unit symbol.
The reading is 32 %
